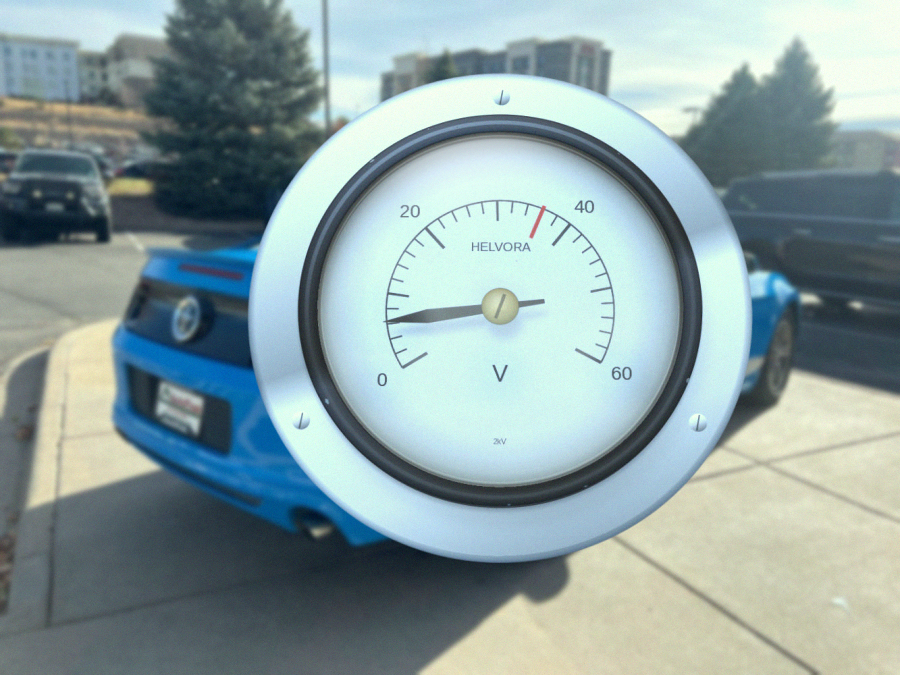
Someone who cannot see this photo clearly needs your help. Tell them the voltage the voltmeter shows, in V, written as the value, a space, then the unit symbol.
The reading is 6 V
